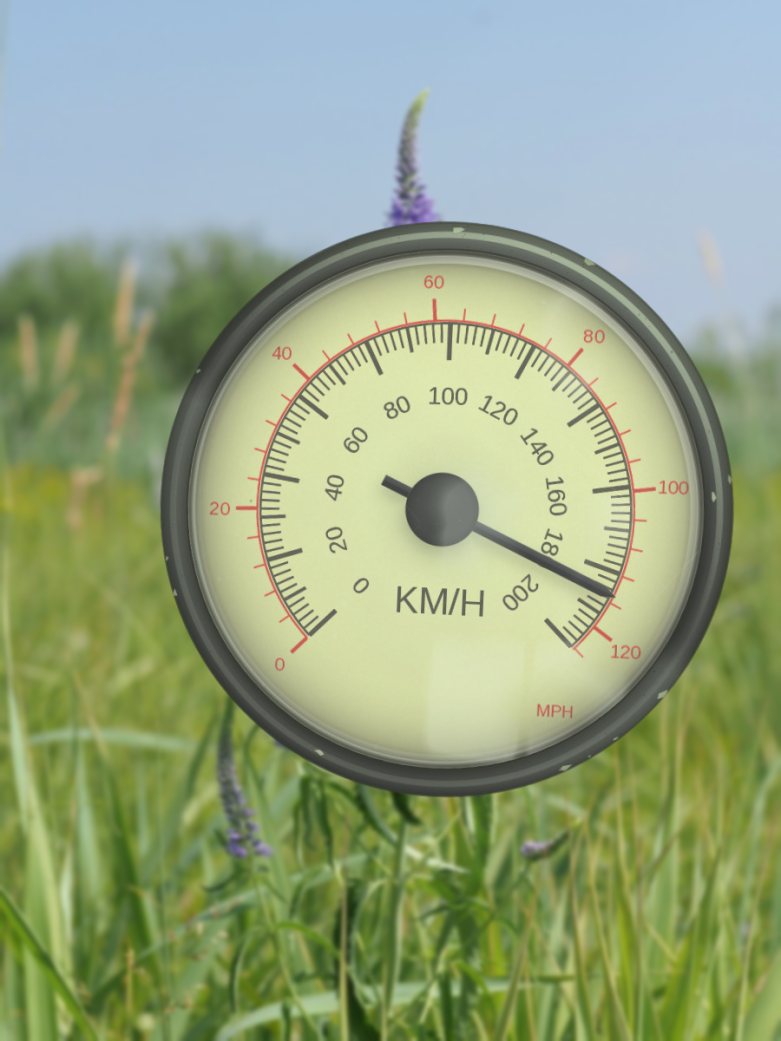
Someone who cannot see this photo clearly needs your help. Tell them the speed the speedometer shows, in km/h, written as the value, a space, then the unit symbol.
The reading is 185 km/h
